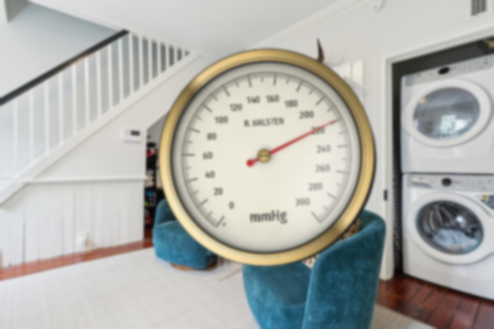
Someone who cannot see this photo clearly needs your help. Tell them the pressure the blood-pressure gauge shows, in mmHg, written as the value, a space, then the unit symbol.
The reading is 220 mmHg
